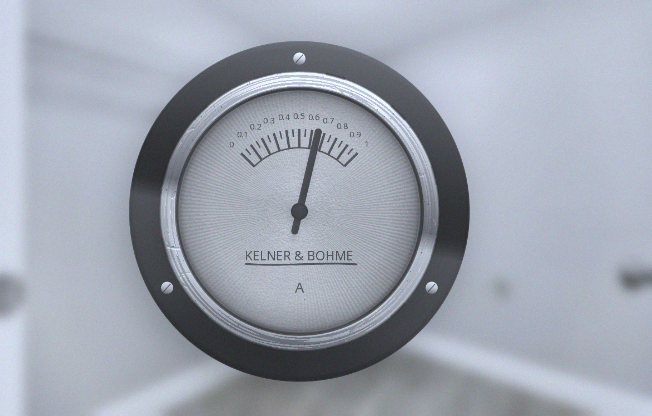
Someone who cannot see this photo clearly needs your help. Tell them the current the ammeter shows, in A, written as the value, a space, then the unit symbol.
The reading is 0.65 A
